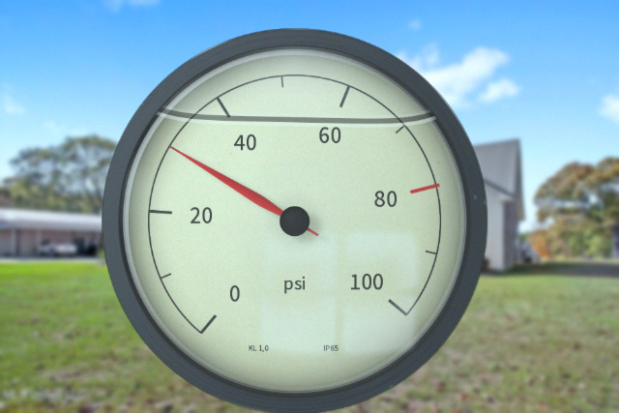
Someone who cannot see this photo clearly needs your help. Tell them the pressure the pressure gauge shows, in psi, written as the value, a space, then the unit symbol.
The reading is 30 psi
